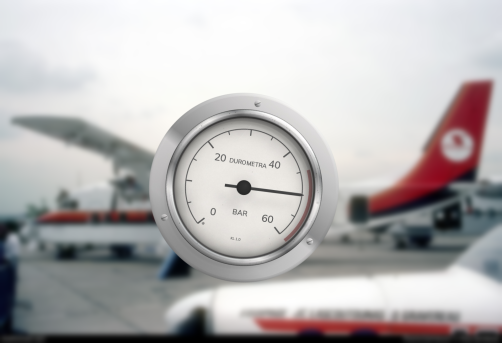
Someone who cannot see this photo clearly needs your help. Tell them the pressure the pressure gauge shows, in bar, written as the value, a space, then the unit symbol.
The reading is 50 bar
